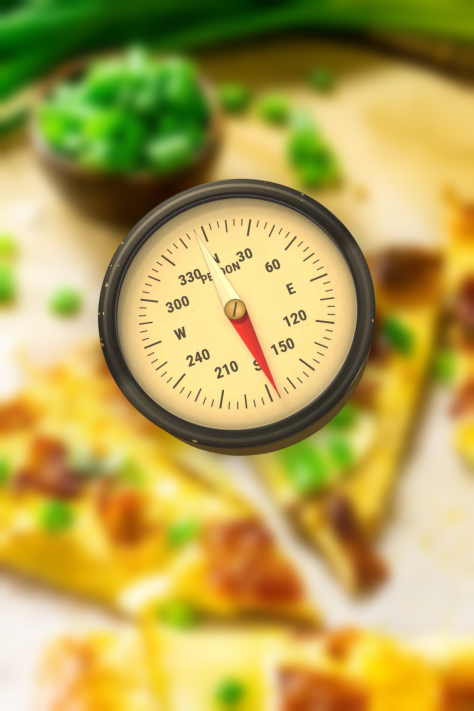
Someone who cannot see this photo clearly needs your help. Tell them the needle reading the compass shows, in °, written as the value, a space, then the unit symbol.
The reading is 175 °
